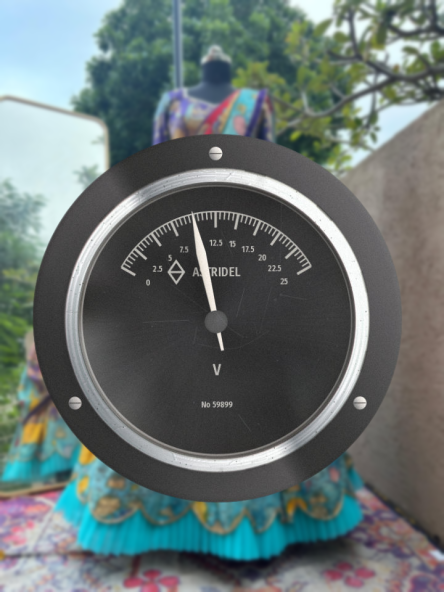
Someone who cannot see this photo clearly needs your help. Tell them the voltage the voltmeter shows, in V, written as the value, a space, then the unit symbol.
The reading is 10 V
